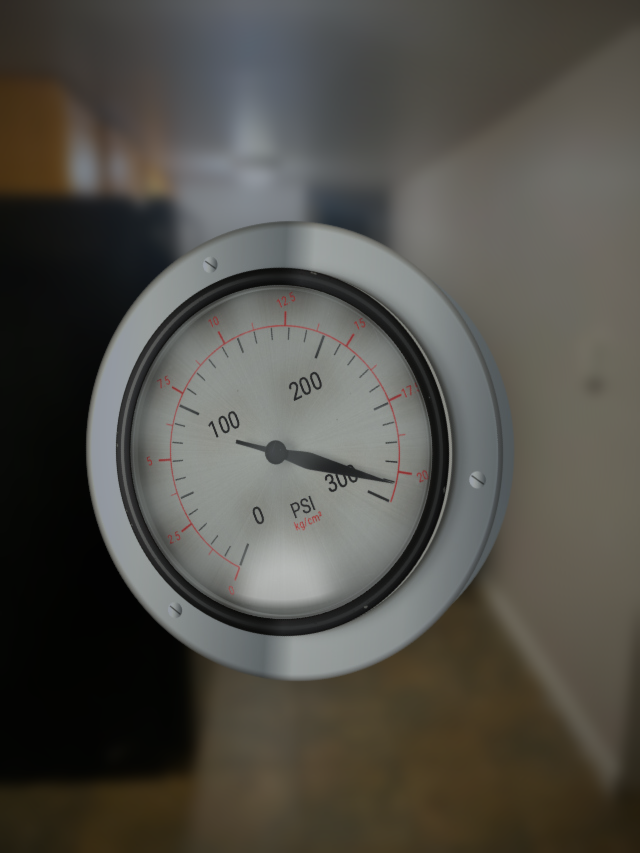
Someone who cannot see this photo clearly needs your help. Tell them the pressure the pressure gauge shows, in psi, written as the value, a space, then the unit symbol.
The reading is 290 psi
